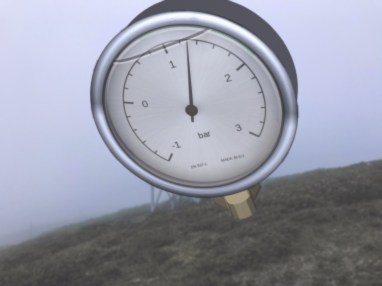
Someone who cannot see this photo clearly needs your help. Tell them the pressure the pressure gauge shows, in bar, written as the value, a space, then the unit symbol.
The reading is 1.3 bar
